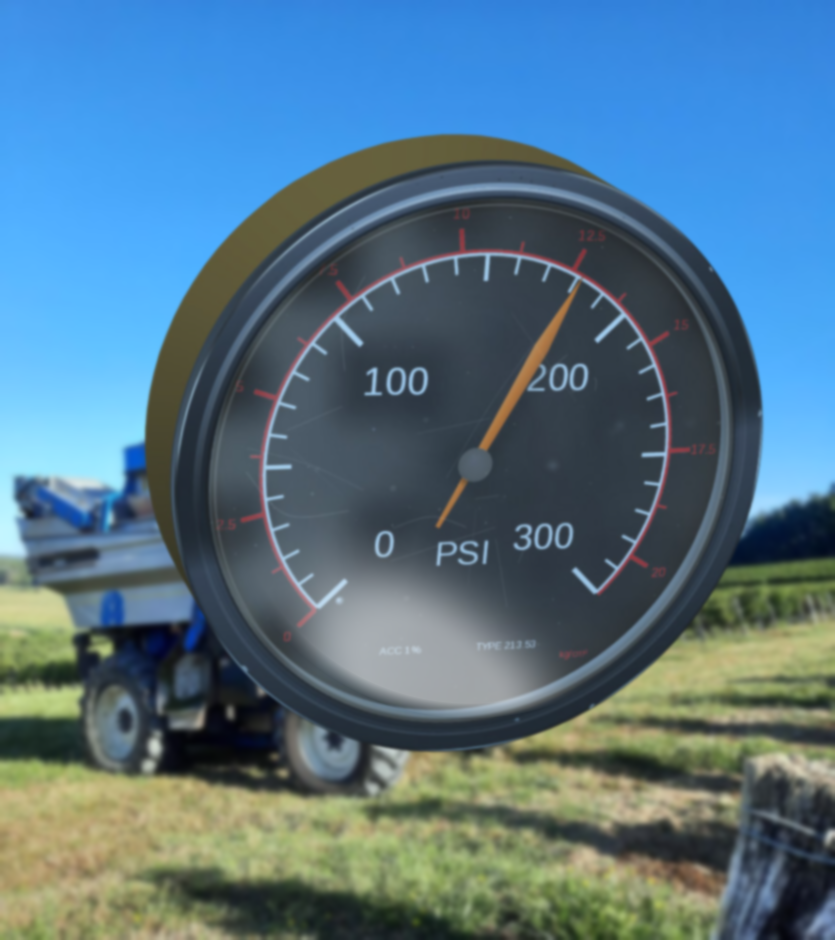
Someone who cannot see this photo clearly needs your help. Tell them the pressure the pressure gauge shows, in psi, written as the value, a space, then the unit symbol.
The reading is 180 psi
